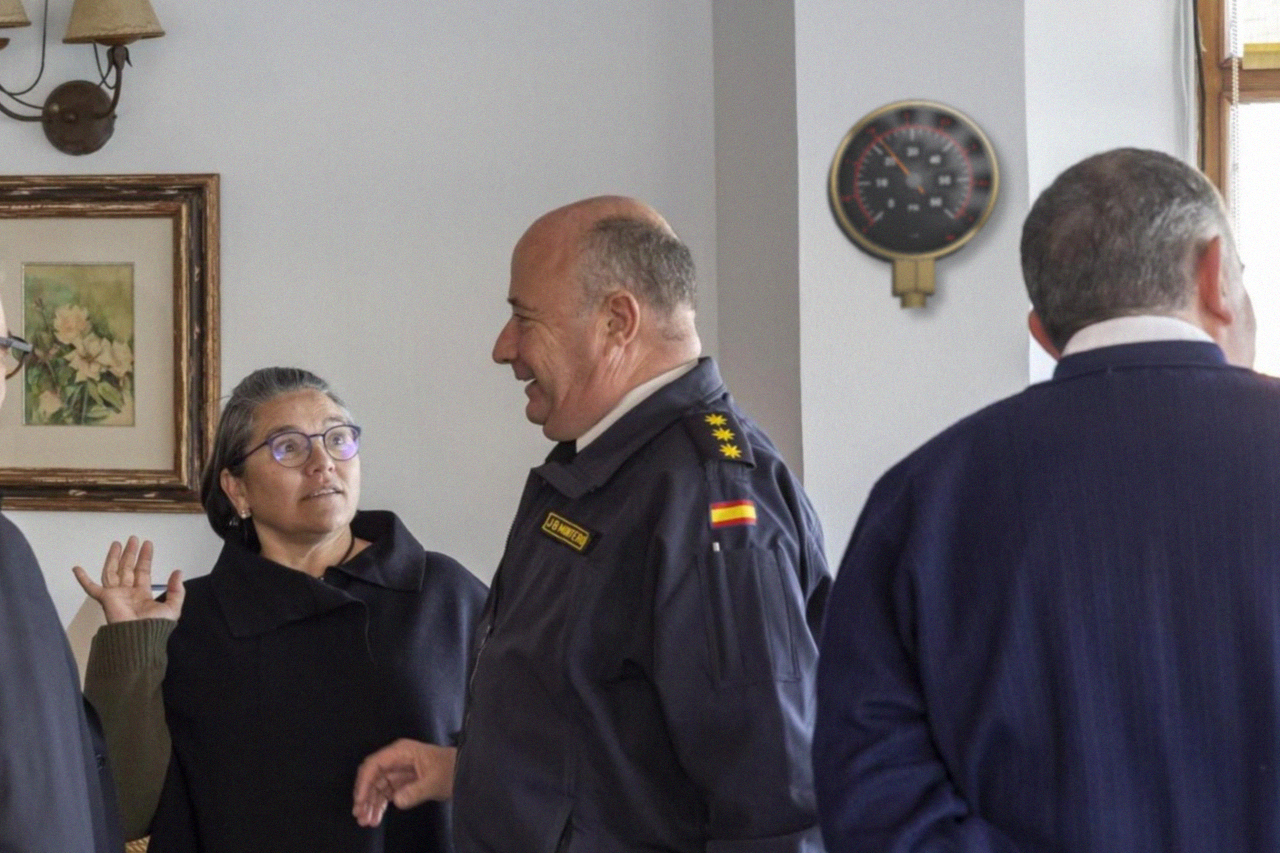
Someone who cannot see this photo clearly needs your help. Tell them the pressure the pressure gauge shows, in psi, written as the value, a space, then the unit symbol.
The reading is 22 psi
